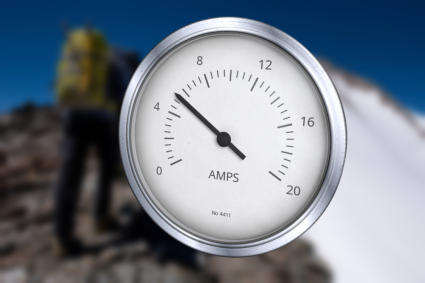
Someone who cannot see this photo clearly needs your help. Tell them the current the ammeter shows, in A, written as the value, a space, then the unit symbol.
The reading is 5.5 A
